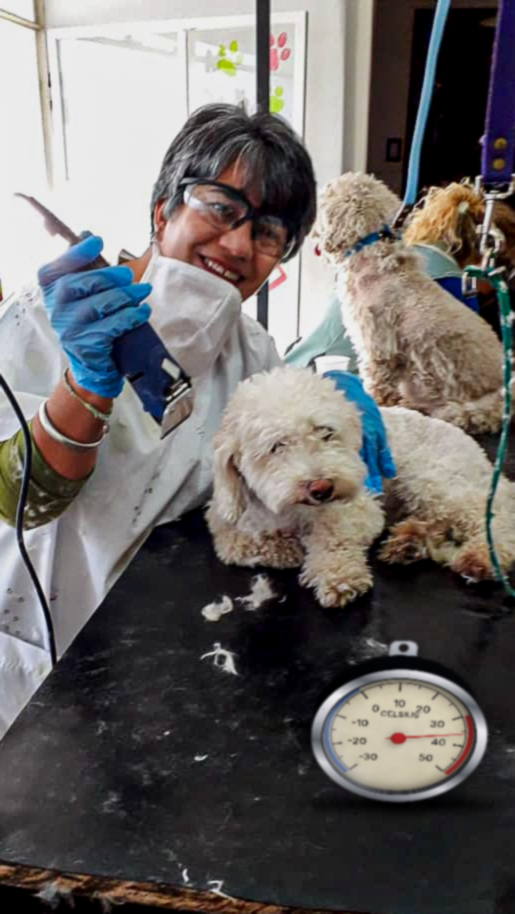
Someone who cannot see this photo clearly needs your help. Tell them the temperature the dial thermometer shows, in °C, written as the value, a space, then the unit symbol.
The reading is 35 °C
